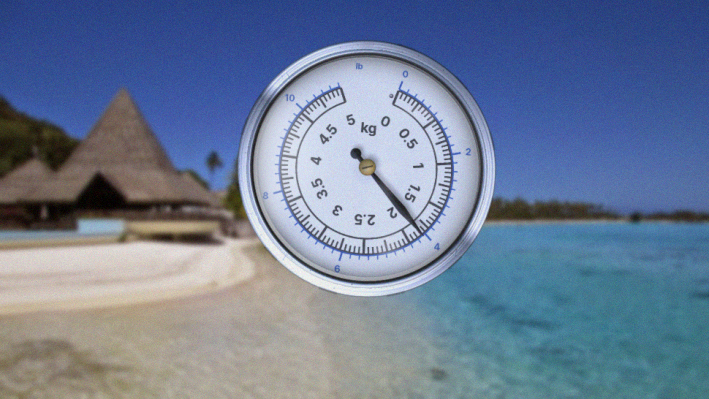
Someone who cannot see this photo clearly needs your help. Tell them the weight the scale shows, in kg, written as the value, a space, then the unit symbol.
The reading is 1.85 kg
